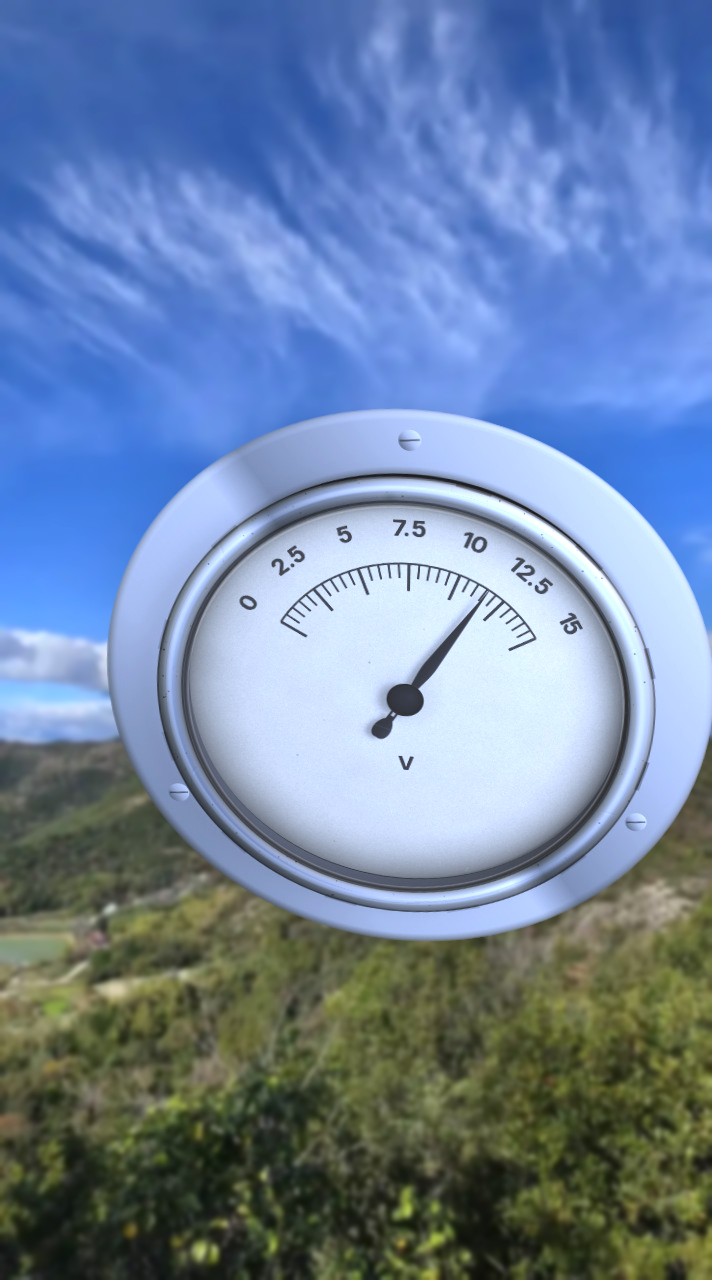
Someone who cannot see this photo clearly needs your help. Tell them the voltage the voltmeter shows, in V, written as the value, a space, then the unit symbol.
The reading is 11.5 V
